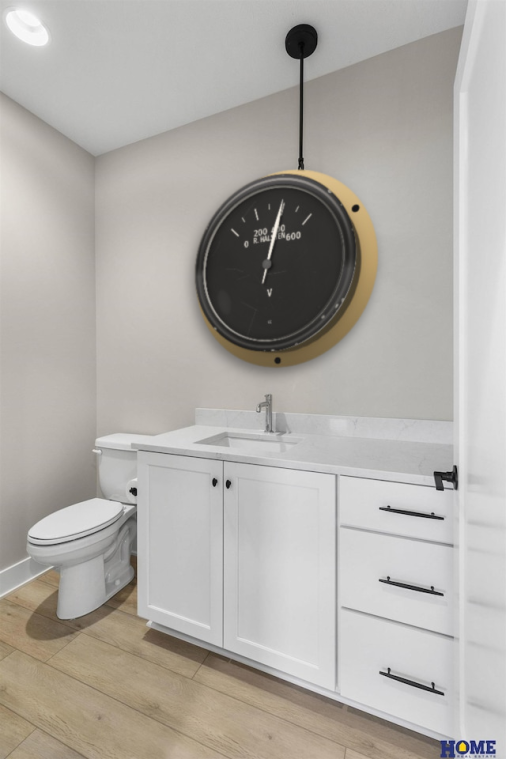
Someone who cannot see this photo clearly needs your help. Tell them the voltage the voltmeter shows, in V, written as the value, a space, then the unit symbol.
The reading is 400 V
